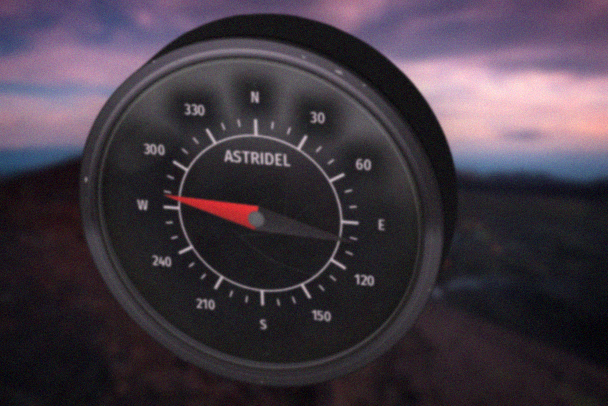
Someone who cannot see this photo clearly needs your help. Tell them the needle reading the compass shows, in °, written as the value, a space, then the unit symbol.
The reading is 280 °
